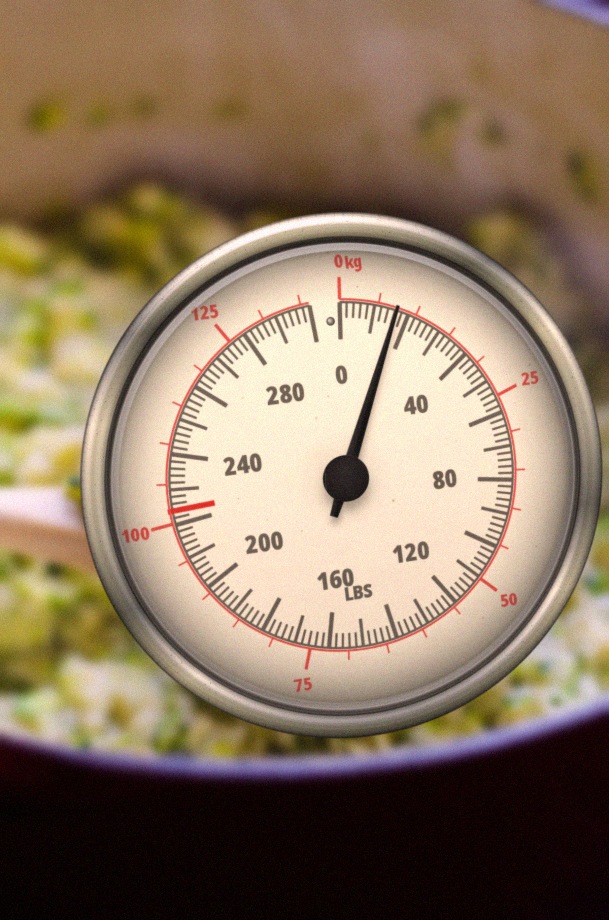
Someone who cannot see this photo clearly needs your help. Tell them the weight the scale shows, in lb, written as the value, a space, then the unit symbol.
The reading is 16 lb
